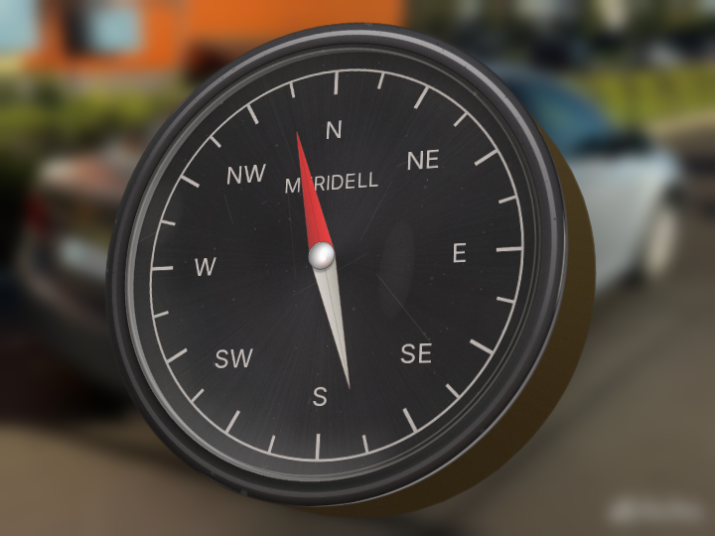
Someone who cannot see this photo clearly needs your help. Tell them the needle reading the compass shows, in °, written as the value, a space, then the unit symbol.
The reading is 345 °
